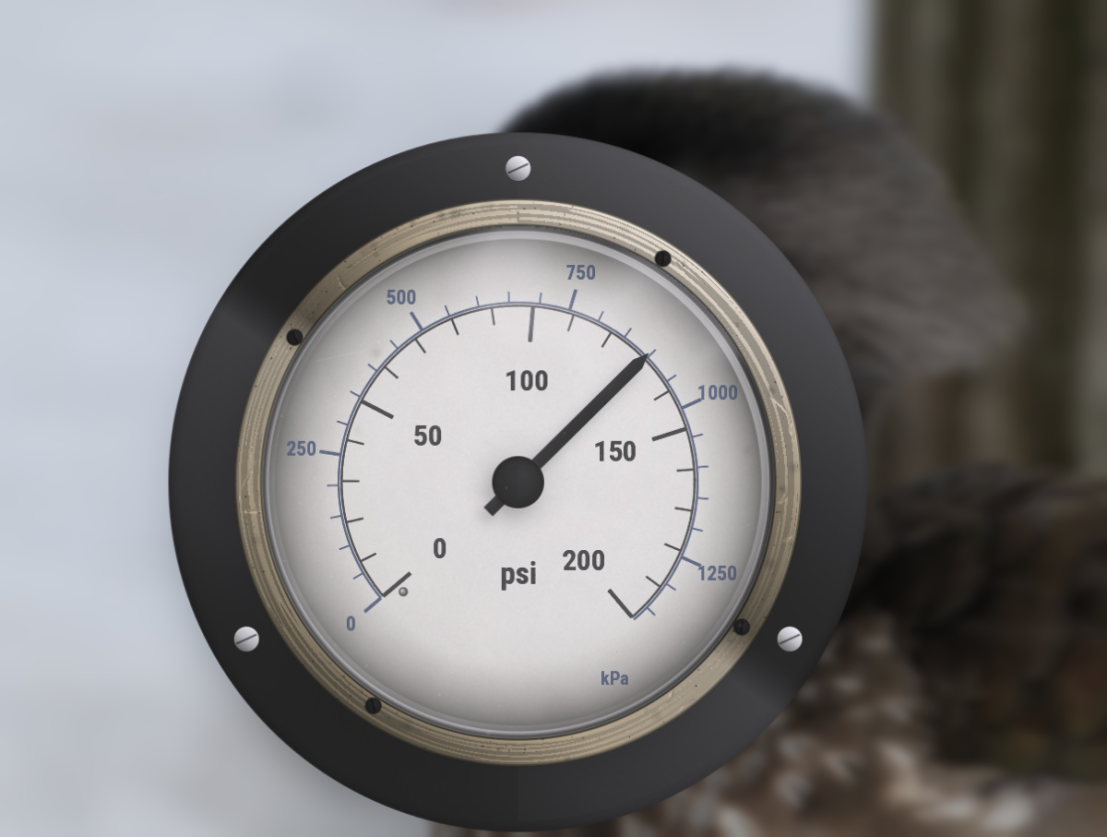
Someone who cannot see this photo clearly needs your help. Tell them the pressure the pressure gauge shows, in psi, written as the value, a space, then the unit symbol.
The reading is 130 psi
